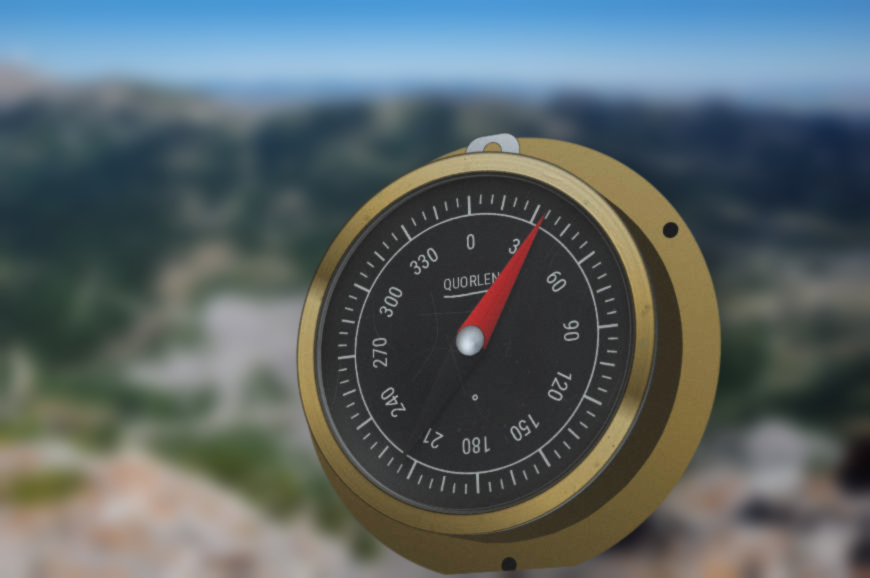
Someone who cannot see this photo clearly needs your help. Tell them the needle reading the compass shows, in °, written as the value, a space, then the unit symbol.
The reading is 35 °
